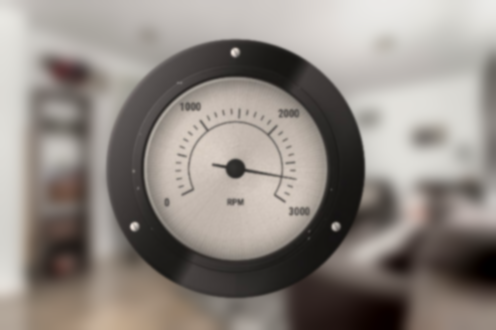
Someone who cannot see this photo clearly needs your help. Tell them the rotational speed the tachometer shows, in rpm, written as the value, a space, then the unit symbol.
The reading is 2700 rpm
